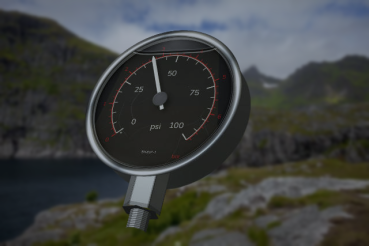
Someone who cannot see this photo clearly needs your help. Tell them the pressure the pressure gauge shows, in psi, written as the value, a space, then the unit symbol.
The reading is 40 psi
